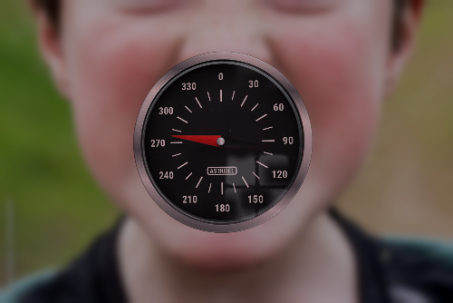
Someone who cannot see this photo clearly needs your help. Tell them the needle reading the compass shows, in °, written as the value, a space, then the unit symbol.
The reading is 277.5 °
